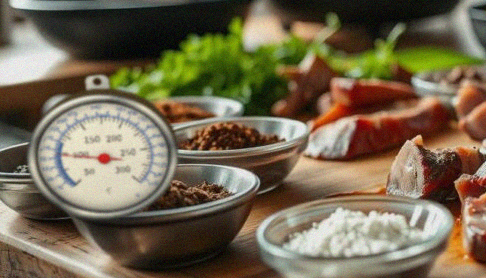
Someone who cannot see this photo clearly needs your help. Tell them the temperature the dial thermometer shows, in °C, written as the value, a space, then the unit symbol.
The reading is 100 °C
